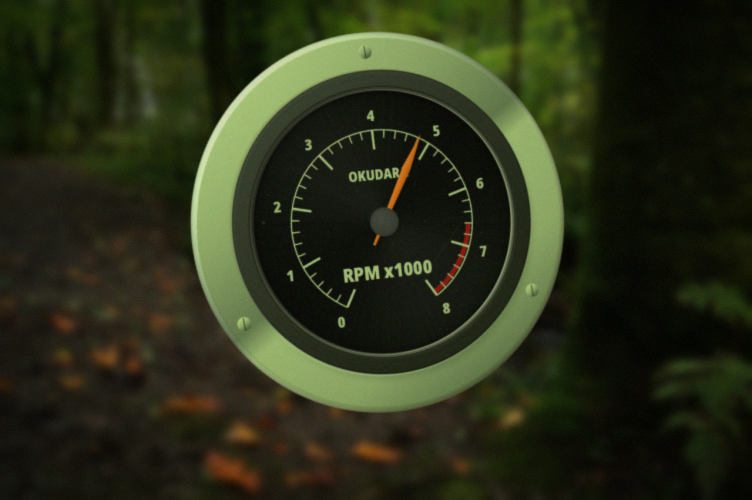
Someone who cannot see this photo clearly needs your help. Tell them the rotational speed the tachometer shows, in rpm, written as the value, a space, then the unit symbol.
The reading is 4800 rpm
